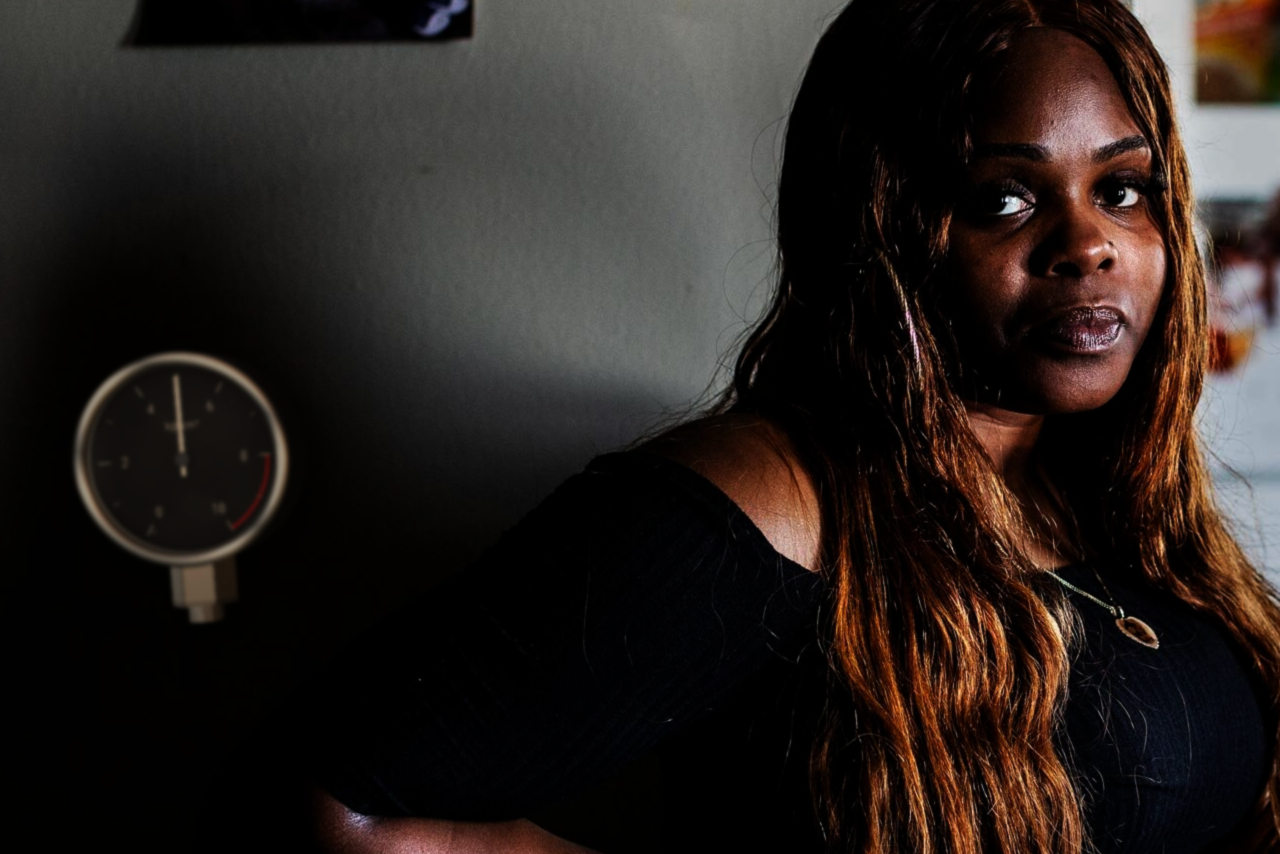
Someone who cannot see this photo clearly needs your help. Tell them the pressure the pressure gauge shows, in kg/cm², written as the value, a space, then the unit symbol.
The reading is 5 kg/cm²
